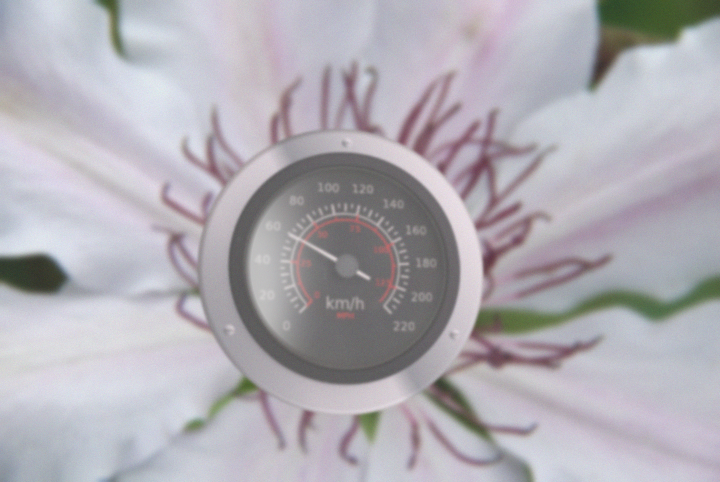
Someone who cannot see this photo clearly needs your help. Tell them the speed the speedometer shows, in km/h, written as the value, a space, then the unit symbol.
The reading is 60 km/h
